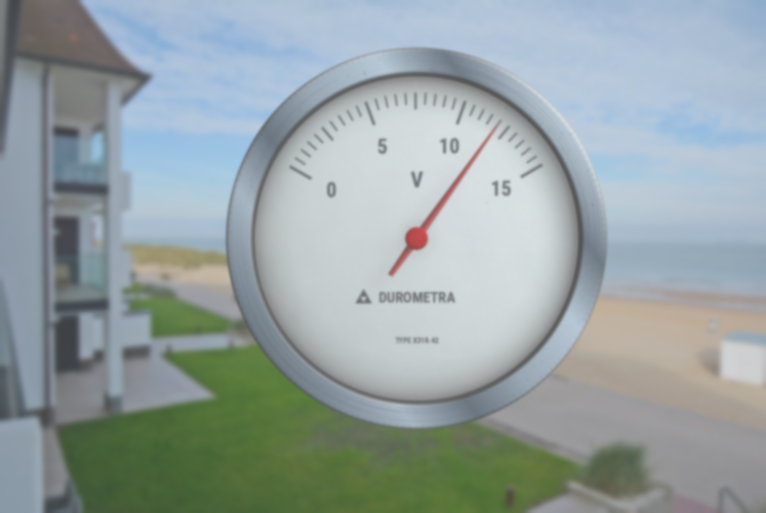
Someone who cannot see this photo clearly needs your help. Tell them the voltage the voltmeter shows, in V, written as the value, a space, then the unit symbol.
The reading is 12 V
